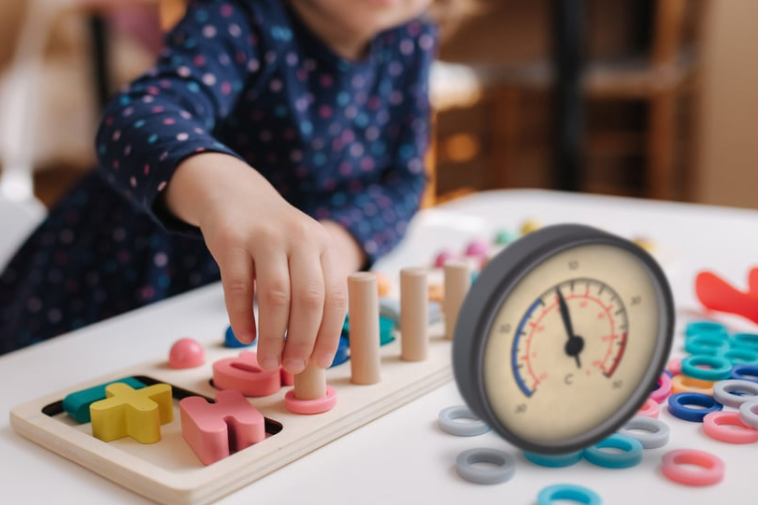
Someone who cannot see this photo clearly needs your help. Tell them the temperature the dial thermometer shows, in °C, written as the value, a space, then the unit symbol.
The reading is 5 °C
